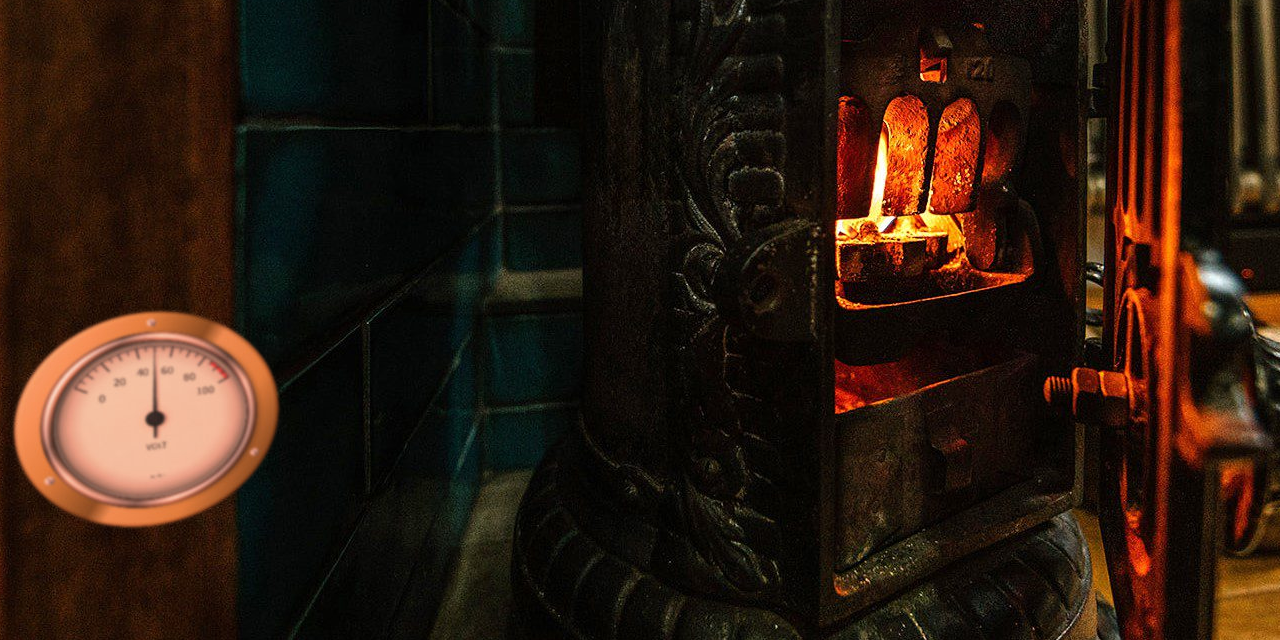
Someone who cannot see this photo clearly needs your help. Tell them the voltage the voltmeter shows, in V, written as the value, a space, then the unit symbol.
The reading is 50 V
